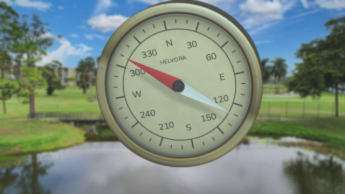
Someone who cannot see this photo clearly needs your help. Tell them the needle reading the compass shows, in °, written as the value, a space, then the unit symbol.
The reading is 310 °
